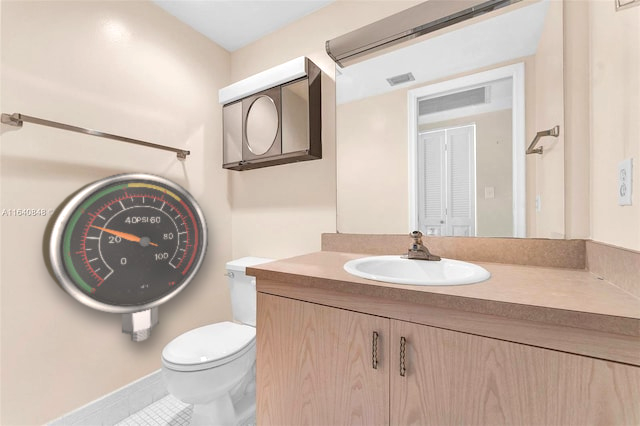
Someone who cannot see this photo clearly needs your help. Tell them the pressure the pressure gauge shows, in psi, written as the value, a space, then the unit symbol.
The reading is 25 psi
